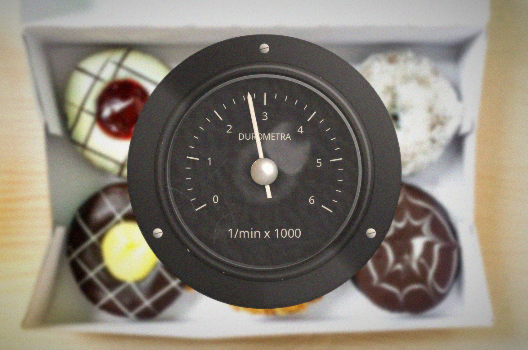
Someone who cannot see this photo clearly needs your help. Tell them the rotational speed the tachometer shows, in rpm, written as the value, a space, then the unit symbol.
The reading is 2700 rpm
